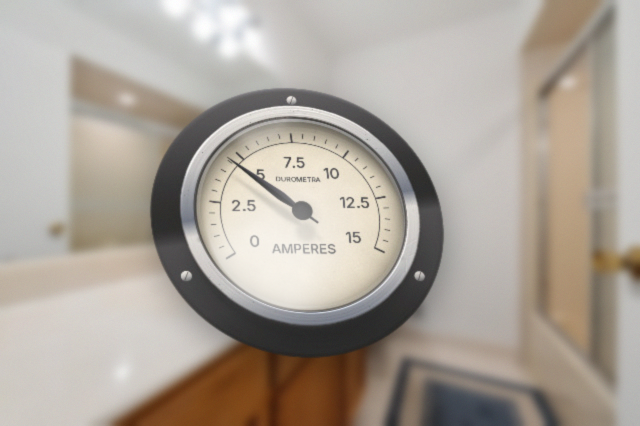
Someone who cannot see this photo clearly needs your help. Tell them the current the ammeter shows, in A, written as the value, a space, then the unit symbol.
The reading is 4.5 A
